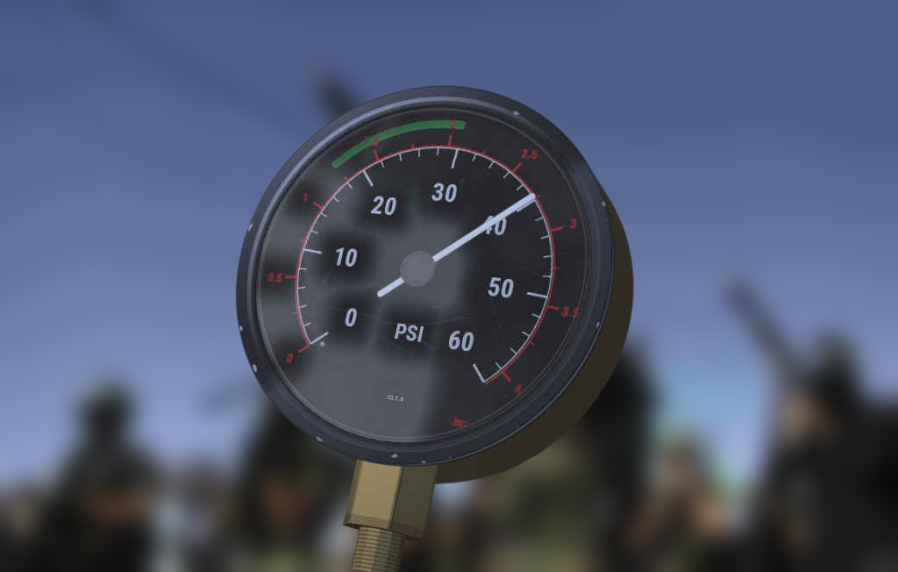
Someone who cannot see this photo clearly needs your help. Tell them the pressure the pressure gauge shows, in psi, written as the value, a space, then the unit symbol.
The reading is 40 psi
